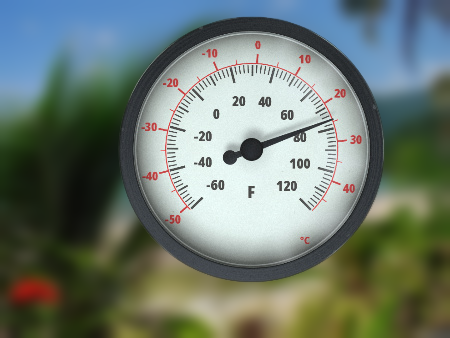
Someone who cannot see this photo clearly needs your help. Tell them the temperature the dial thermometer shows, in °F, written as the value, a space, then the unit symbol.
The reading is 76 °F
